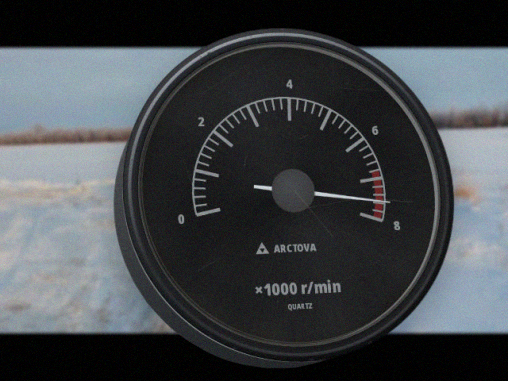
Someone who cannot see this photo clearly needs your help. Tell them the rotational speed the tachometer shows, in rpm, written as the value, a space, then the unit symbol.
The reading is 7600 rpm
